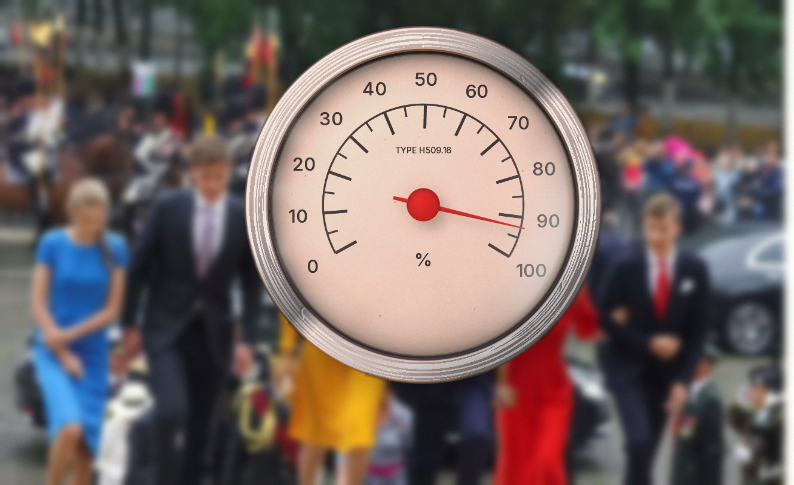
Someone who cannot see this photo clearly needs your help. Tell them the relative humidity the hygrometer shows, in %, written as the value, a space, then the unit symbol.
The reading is 92.5 %
